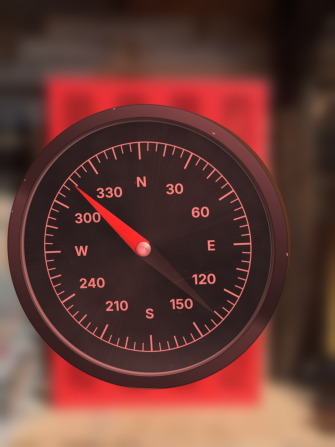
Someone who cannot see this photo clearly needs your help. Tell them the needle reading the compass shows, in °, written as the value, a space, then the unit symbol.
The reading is 315 °
